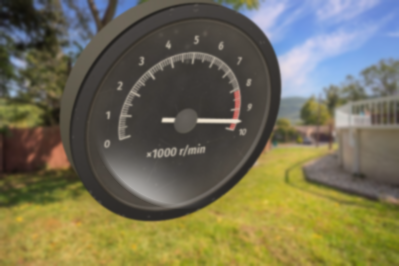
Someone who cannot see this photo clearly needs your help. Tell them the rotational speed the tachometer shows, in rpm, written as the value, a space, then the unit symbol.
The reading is 9500 rpm
